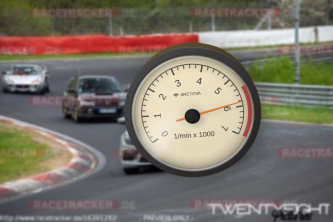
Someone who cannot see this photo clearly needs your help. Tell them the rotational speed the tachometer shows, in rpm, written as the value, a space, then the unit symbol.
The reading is 5800 rpm
